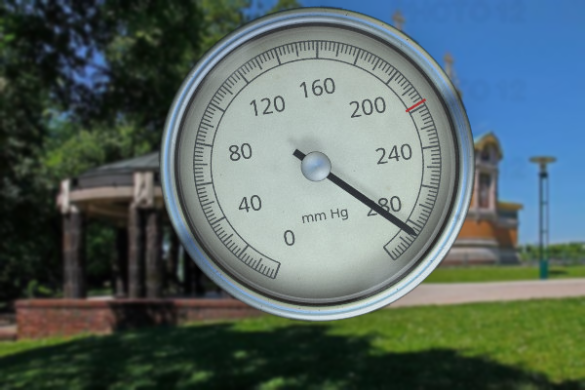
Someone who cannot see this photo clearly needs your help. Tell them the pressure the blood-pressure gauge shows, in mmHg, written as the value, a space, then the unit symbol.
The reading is 284 mmHg
